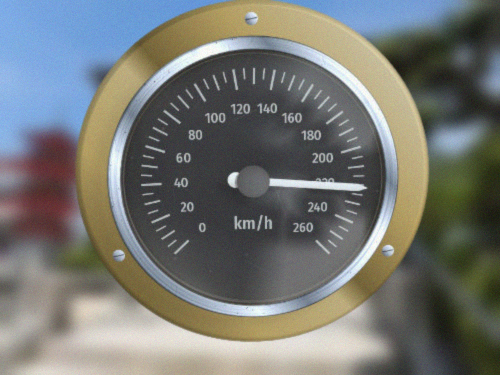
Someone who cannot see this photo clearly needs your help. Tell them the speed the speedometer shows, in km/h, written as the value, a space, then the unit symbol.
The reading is 220 km/h
